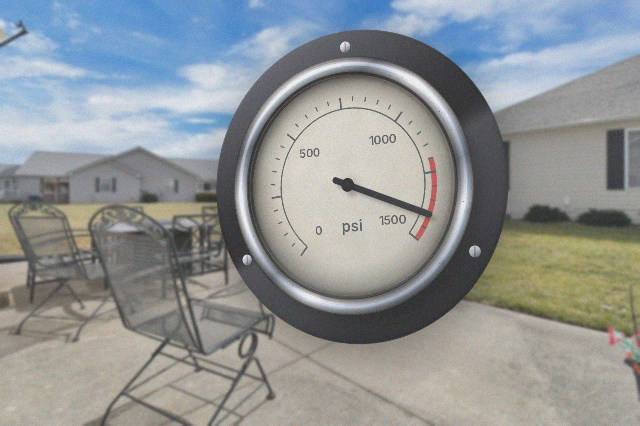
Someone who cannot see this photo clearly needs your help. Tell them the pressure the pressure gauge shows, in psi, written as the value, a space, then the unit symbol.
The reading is 1400 psi
